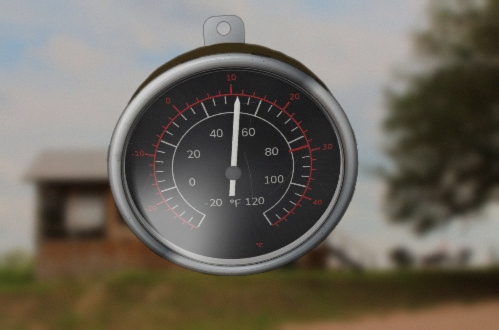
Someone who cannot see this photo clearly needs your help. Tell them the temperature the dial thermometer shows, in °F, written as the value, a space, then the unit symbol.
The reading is 52 °F
